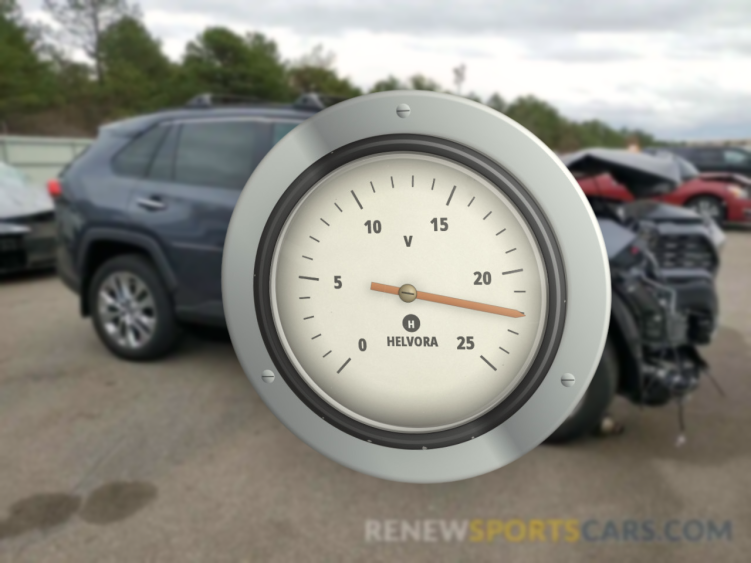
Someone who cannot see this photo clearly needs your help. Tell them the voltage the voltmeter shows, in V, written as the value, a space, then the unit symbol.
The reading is 22 V
